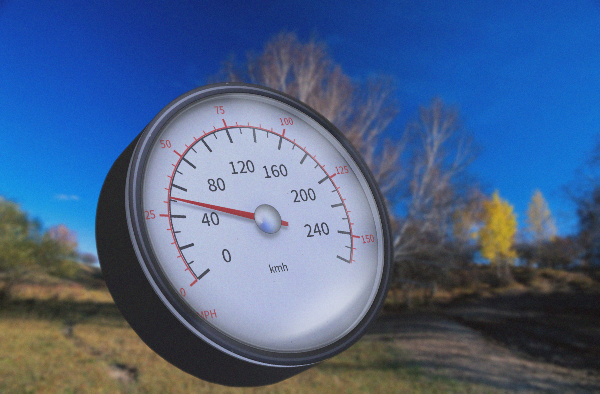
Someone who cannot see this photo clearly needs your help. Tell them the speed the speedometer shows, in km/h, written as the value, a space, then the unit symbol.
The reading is 50 km/h
